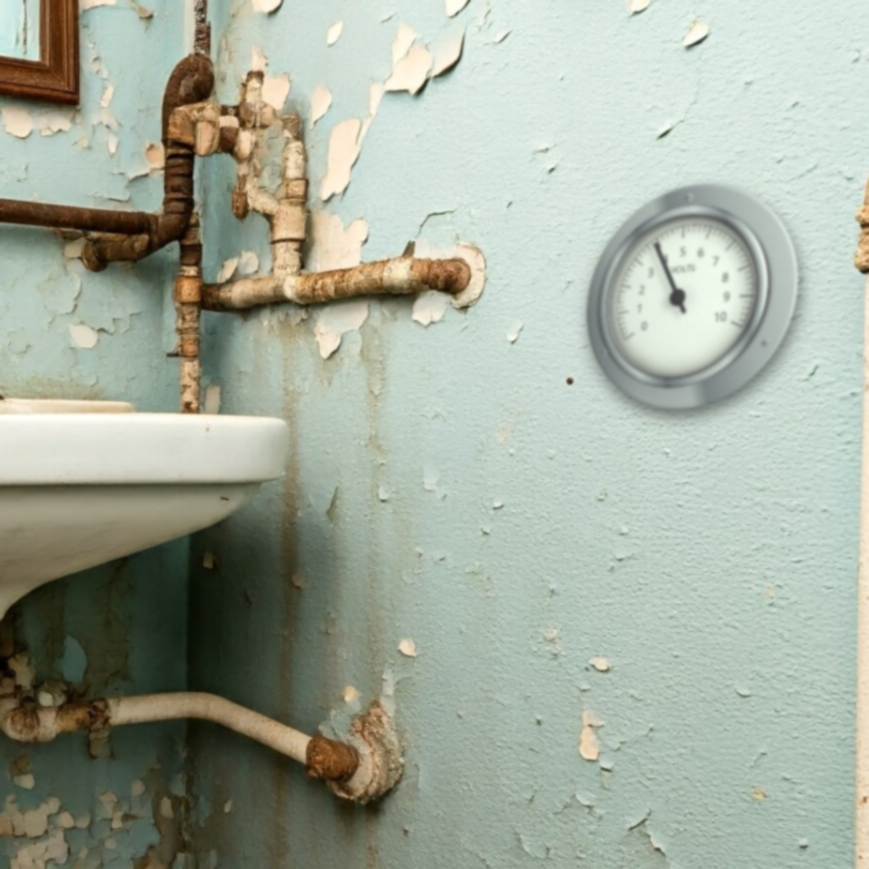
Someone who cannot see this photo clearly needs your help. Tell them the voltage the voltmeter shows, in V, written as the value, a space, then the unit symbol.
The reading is 4 V
